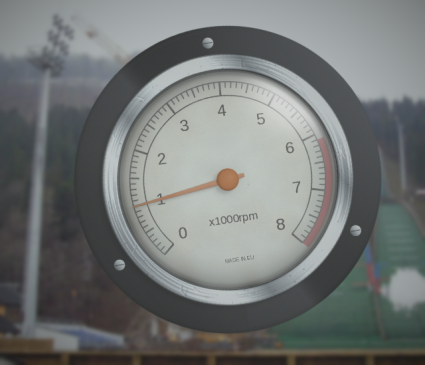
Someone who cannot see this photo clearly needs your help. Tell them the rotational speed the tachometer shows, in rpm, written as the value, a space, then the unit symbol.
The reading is 1000 rpm
